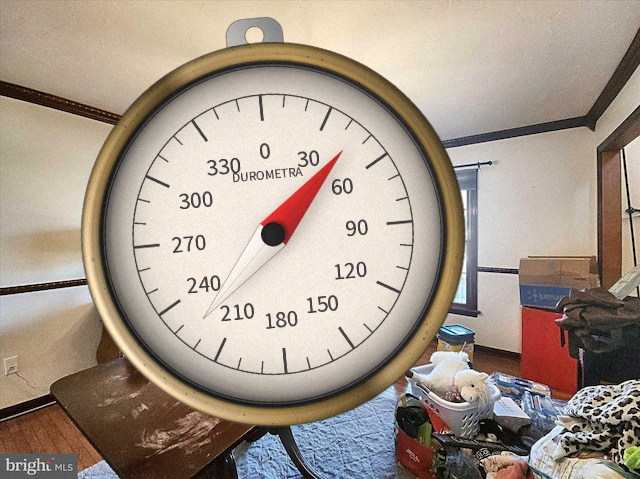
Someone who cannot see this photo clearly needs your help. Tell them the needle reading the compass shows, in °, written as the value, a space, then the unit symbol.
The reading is 45 °
